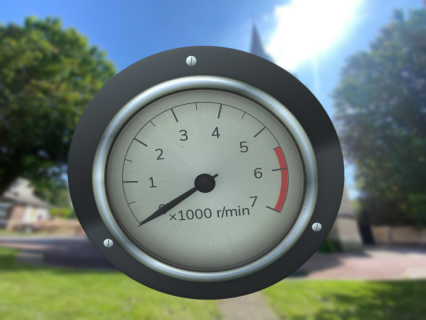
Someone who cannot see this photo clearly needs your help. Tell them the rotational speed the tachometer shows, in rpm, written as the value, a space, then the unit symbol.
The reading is 0 rpm
